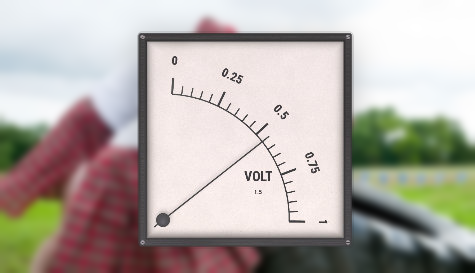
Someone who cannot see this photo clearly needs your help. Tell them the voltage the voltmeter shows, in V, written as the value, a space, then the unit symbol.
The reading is 0.55 V
